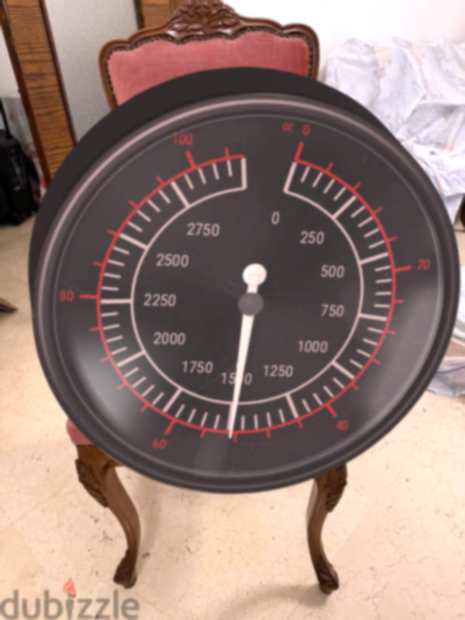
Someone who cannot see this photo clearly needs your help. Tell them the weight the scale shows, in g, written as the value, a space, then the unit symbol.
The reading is 1500 g
